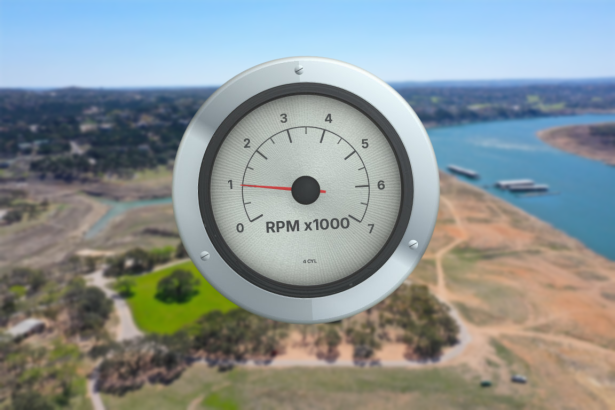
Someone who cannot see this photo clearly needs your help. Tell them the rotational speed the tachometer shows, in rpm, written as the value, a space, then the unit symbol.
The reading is 1000 rpm
